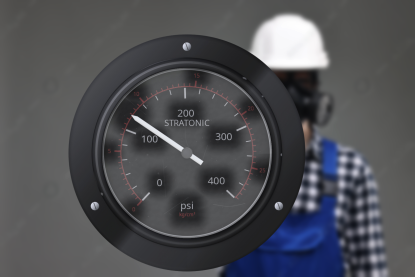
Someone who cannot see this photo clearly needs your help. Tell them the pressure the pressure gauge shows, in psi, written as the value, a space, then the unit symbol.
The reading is 120 psi
